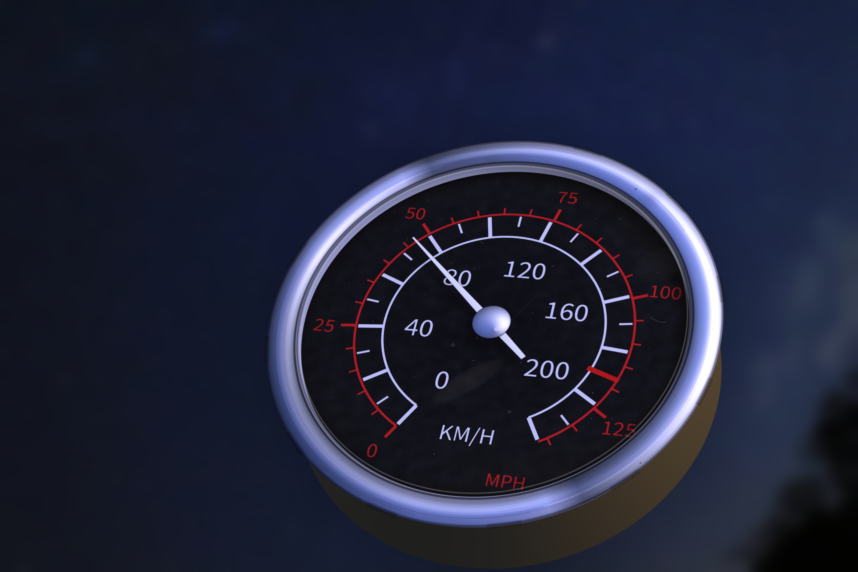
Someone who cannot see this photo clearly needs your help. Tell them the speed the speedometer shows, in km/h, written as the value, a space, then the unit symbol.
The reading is 75 km/h
